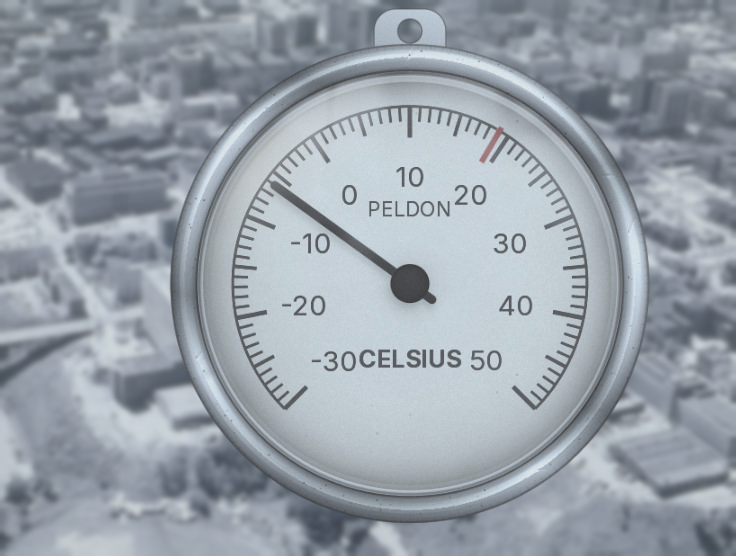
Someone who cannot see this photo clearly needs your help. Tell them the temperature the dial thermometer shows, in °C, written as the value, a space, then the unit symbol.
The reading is -6 °C
